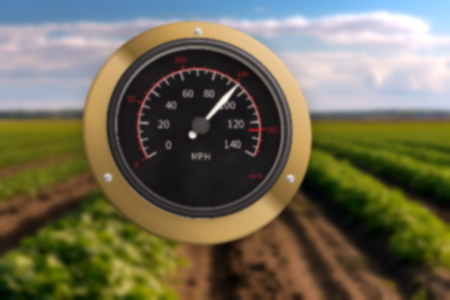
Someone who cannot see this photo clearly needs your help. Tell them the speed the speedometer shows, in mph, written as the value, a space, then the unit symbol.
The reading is 95 mph
